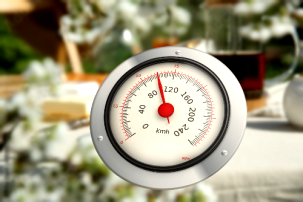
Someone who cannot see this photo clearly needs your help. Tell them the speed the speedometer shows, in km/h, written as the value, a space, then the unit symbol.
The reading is 100 km/h
